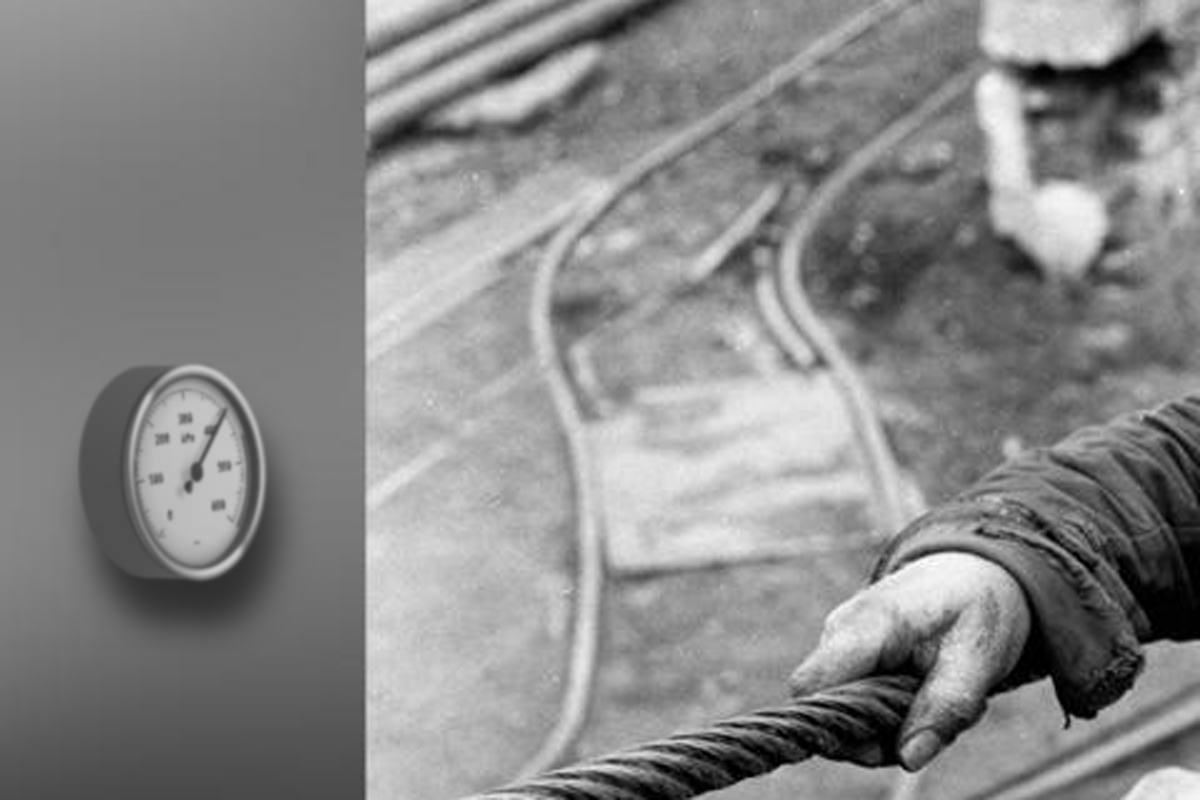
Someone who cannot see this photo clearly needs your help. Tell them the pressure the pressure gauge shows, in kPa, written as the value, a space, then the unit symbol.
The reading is 400 kPa
